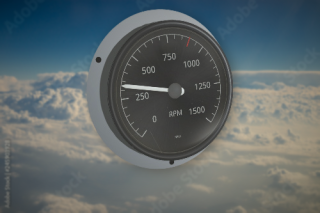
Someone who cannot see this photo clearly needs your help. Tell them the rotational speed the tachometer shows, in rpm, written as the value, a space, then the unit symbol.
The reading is 325 rpm
